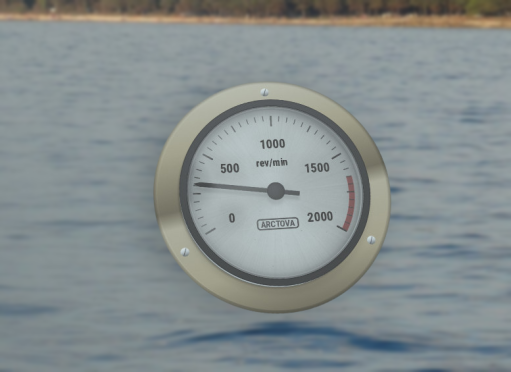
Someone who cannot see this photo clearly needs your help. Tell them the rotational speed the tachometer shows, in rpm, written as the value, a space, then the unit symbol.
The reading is 300 rpm
